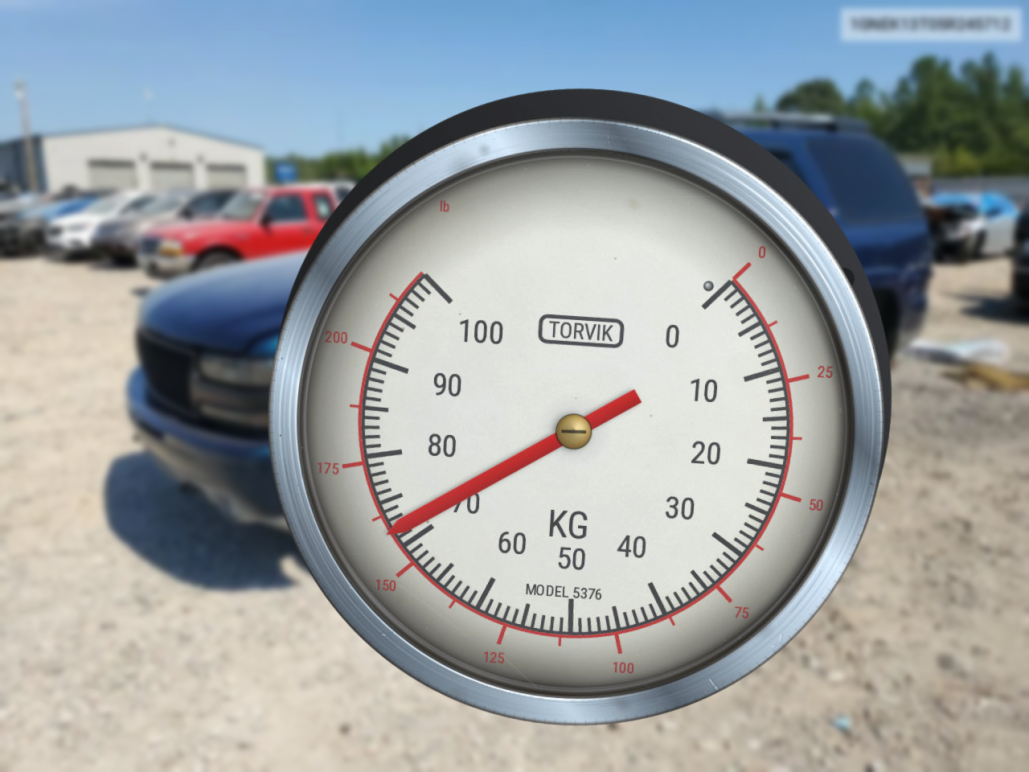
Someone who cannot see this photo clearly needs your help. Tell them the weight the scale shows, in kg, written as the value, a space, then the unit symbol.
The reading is 72 kg
